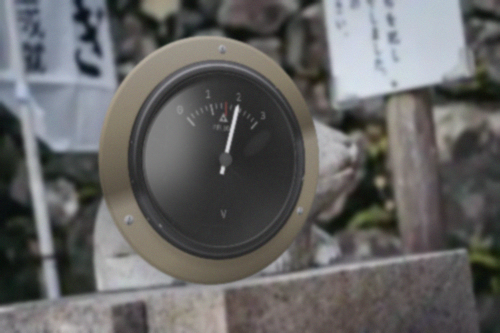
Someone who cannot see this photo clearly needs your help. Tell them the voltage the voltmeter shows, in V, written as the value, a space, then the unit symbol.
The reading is 2 V
